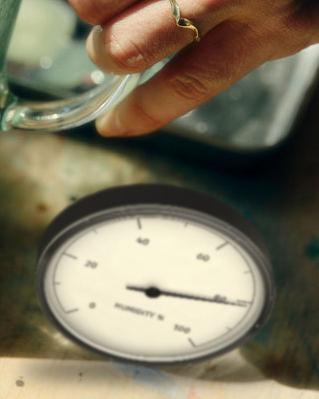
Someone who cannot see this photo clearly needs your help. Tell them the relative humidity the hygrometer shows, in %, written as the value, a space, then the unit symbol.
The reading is 80 %
